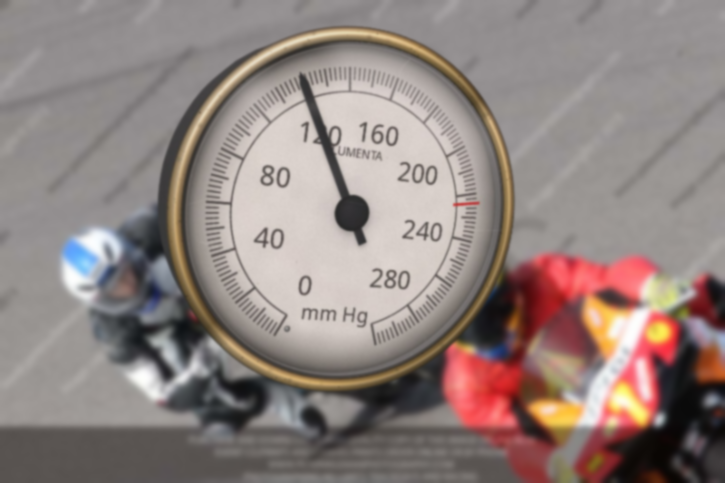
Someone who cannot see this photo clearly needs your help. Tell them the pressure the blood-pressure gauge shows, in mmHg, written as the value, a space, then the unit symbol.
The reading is 120 mmHg
